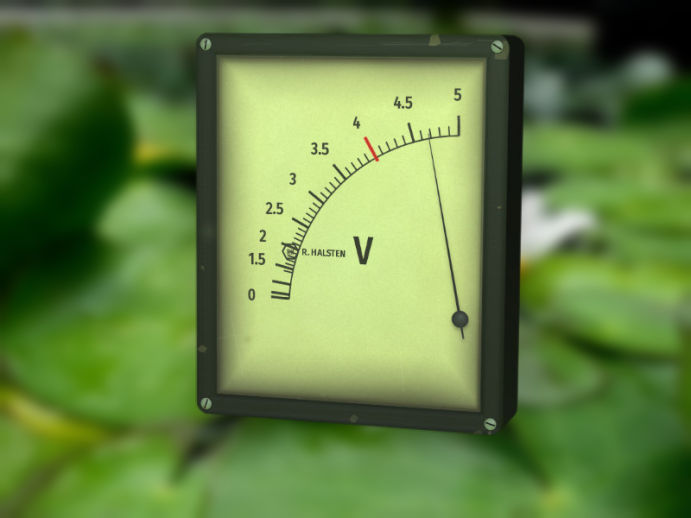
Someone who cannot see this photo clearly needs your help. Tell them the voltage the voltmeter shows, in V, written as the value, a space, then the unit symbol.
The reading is 4.7 V
